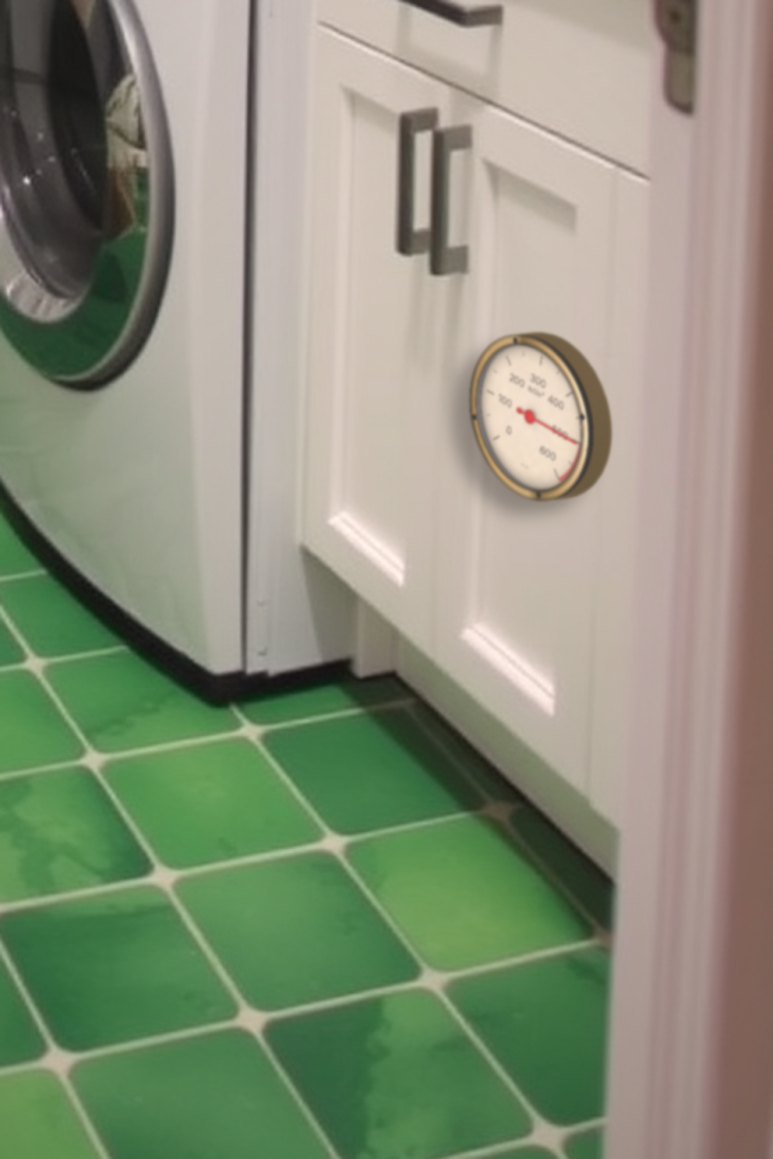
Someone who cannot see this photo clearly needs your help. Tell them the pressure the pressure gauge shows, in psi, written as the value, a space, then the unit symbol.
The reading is 500 psi
